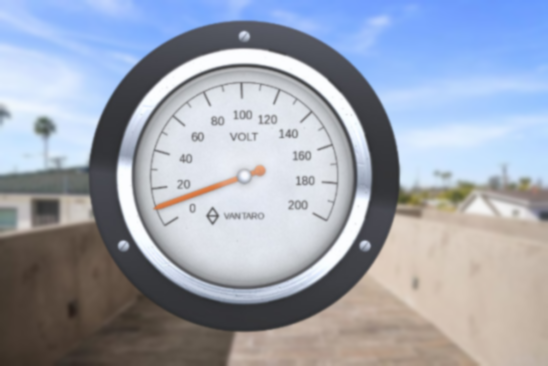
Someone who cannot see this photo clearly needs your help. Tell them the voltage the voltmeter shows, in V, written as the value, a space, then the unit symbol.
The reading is 10 V
